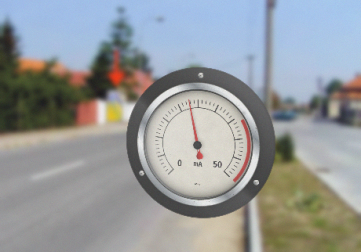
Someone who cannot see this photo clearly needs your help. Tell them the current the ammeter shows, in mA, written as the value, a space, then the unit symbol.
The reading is 23 mA
